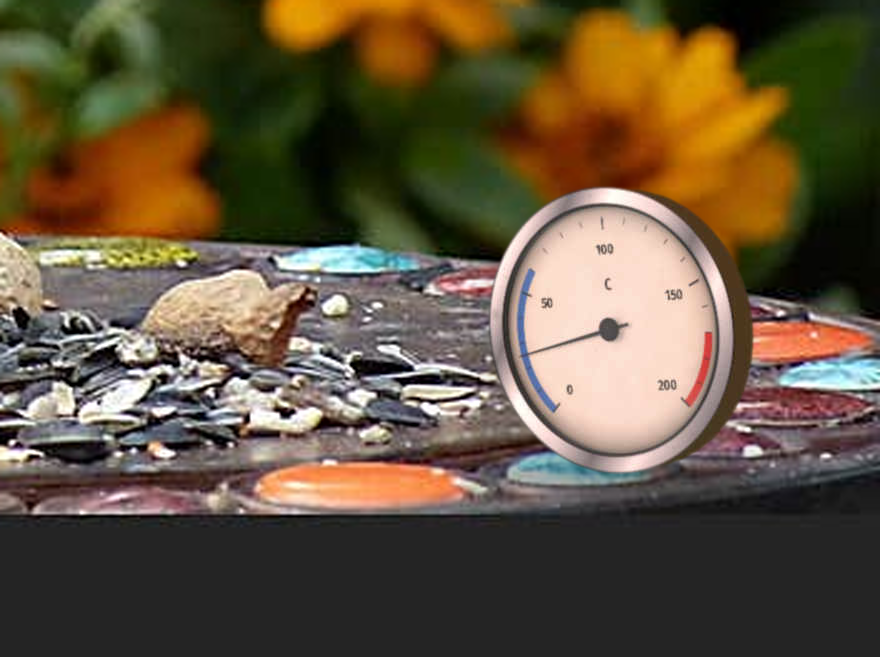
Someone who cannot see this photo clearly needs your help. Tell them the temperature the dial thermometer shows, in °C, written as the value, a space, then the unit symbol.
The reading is 25 °C
